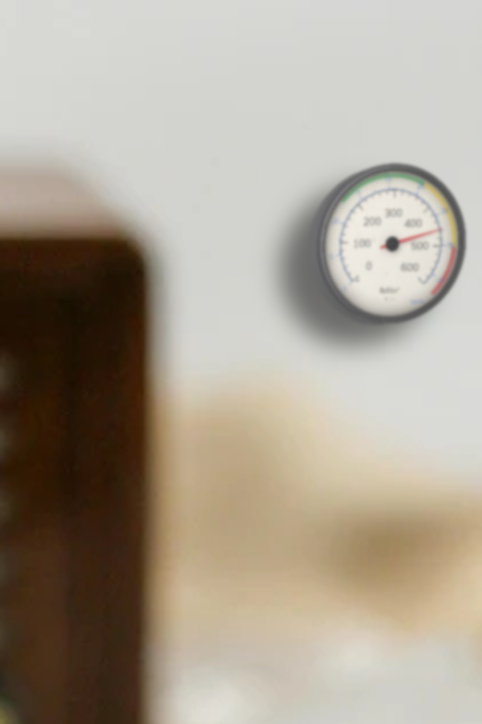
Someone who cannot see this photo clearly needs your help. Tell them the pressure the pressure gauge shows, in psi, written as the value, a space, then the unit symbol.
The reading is 460 psi
